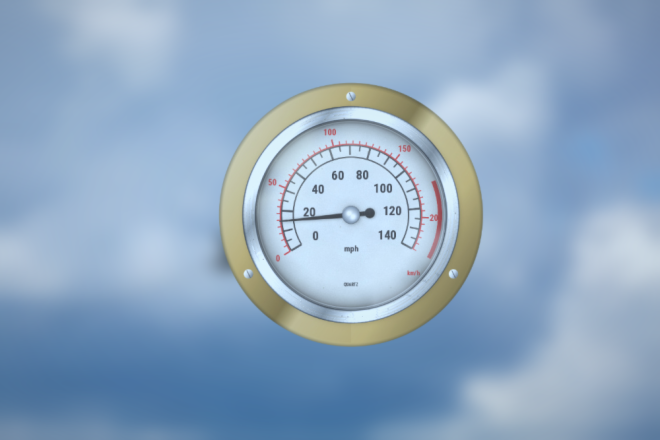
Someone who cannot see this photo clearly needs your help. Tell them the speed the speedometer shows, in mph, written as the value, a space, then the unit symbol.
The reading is 15 mph
